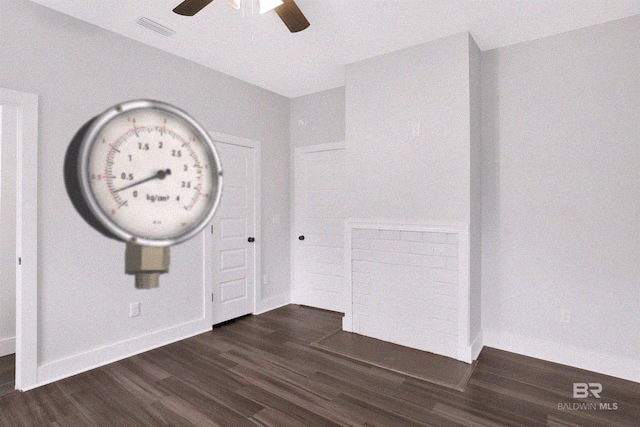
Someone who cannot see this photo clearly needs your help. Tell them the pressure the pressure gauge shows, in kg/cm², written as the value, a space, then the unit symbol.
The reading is 0.25 kg/cm²
